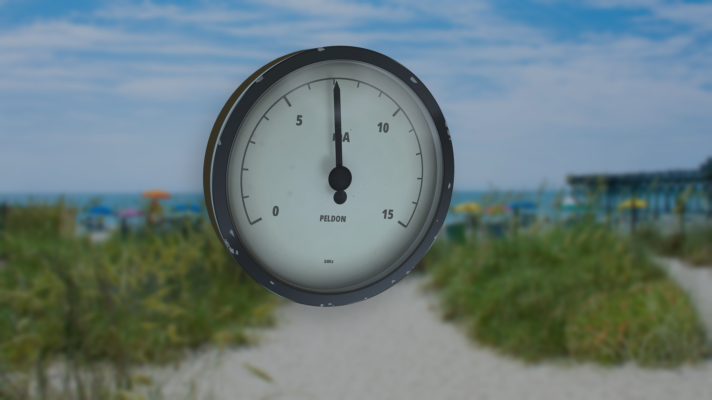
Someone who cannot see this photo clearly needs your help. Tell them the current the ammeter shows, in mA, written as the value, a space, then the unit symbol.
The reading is 7 mA
